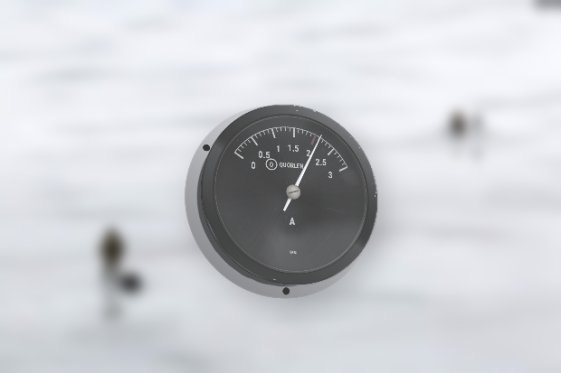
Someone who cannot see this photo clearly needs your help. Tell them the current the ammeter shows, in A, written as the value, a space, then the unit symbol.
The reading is 2.1 A
